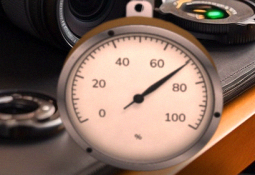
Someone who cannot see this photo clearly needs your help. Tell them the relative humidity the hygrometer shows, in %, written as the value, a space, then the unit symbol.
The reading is 70 %
